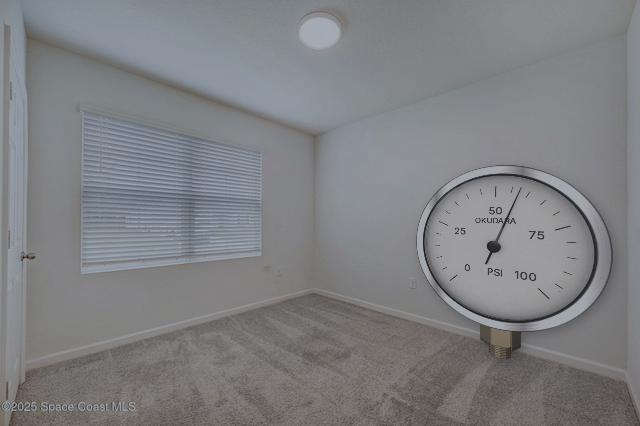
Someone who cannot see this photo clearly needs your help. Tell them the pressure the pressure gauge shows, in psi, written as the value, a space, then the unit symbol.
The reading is 57.5 psi
